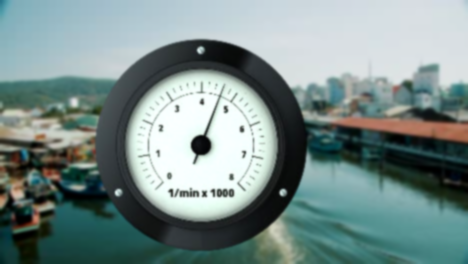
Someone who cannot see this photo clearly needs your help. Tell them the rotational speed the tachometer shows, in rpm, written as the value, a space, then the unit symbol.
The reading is 4600 rpm
